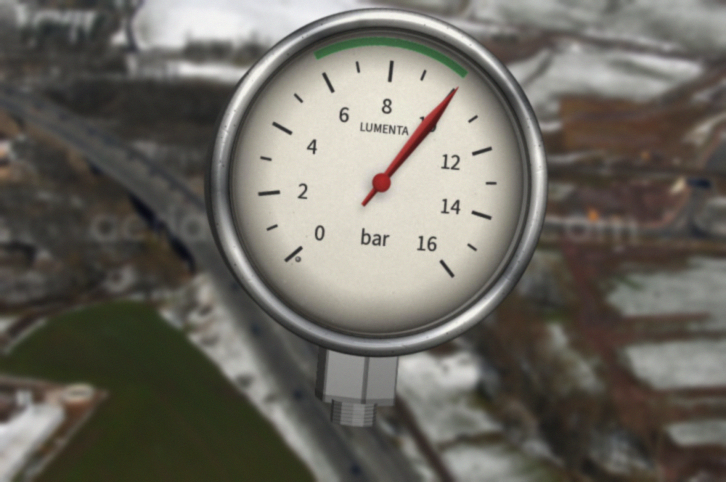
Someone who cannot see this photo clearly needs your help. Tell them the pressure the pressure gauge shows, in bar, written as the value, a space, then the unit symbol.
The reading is 10 bar
